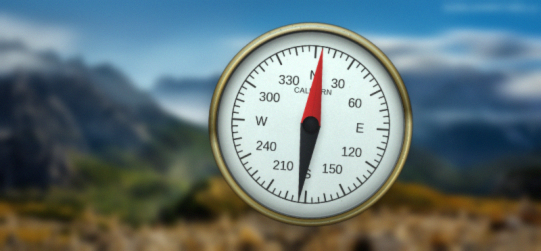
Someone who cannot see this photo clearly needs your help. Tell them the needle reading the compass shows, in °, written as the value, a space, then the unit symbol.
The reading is 5 °
